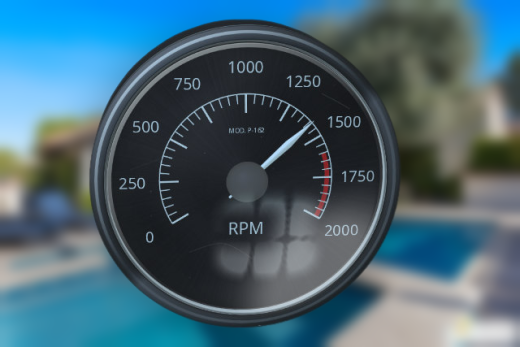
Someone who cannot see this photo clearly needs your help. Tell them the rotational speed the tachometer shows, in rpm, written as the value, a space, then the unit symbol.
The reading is 1400 rpm
